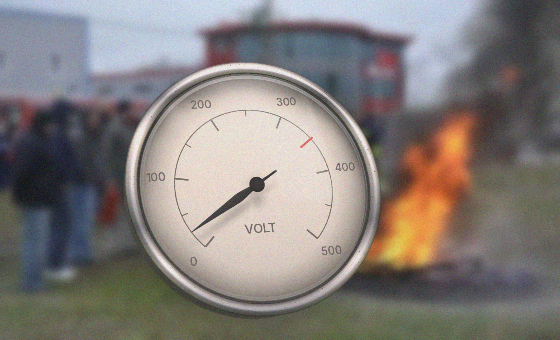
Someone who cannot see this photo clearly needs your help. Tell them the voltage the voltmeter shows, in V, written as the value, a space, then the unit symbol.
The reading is 25 V
